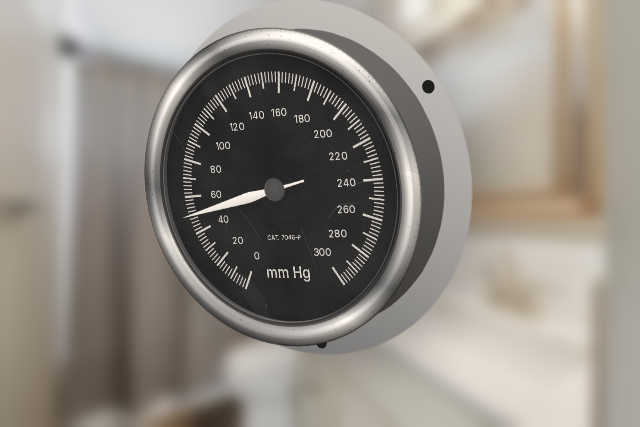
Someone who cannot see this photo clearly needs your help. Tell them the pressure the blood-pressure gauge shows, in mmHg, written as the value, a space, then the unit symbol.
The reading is 50 mmHg
